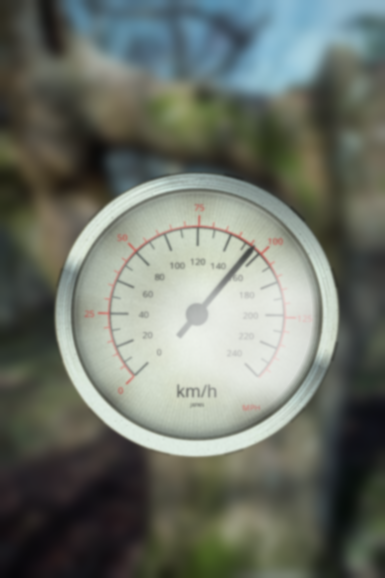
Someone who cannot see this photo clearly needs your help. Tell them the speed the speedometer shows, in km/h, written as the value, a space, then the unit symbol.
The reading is 155 km/h
